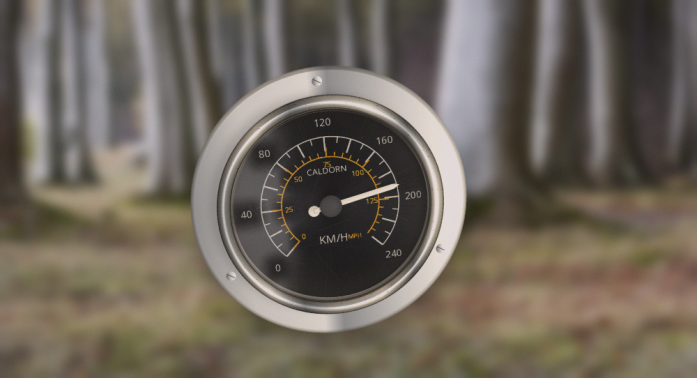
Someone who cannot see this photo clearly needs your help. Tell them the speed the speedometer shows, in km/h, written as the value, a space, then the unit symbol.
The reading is 190 km/h
